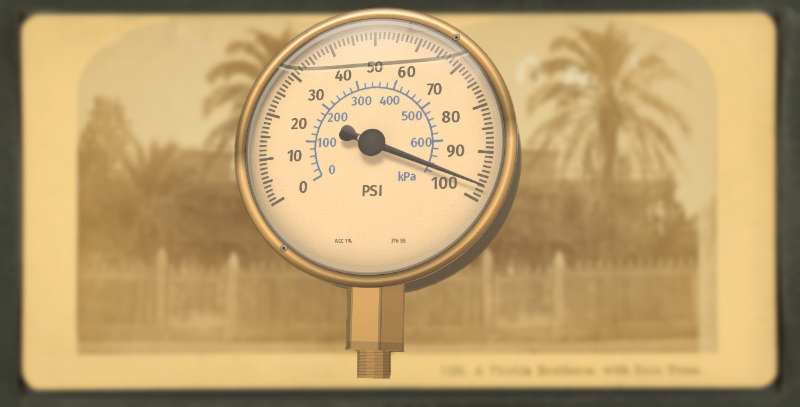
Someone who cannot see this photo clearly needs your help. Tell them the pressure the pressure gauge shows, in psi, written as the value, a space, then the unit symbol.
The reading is 97 psi
